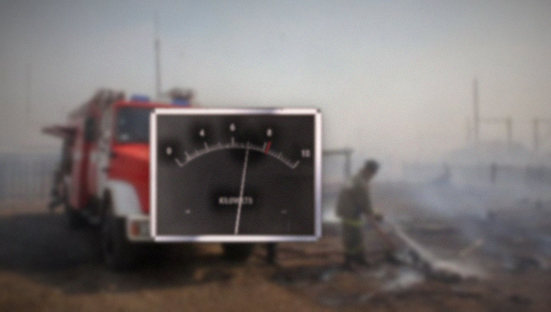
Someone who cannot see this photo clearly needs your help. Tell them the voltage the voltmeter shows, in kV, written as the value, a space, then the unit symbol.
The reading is 7 kV
